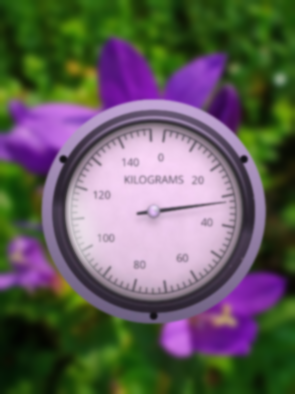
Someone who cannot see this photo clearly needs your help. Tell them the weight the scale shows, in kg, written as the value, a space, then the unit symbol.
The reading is 32 kg
